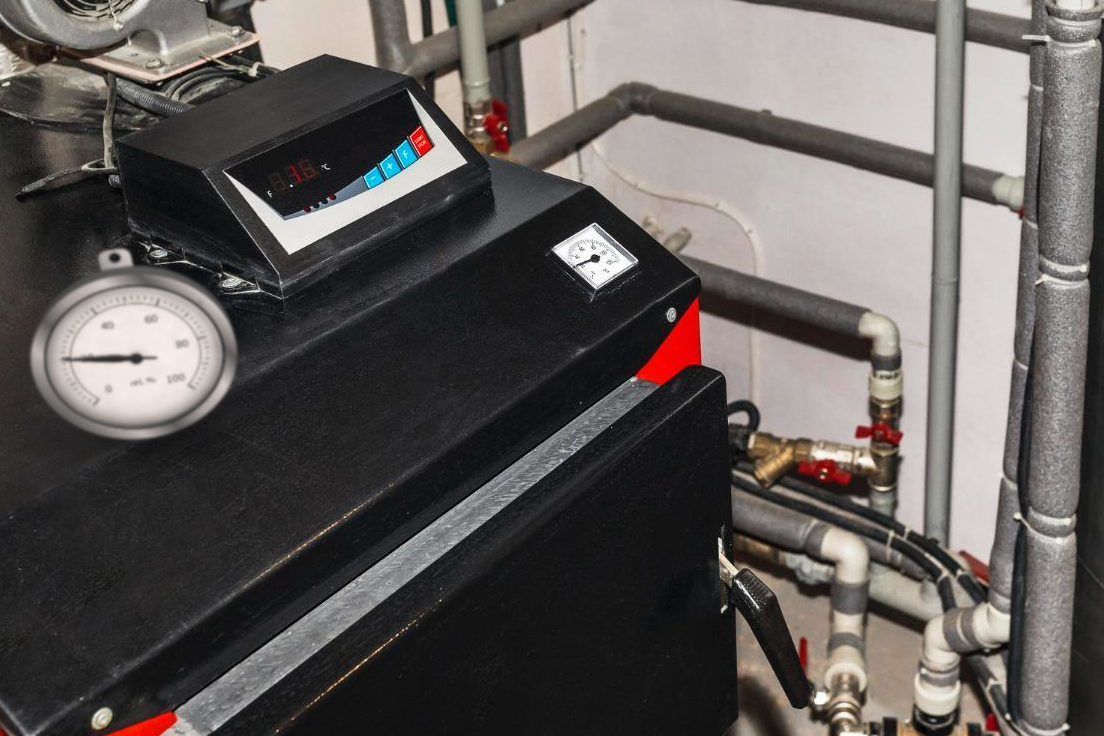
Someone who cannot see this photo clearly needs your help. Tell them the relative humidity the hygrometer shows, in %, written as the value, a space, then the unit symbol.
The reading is 20 %
